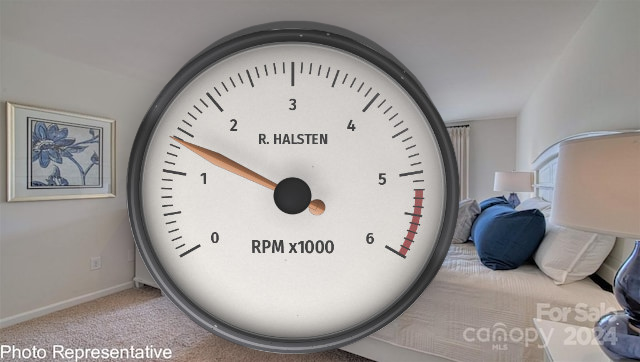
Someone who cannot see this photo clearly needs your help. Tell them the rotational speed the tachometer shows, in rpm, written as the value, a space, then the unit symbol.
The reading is 1400 rpm
